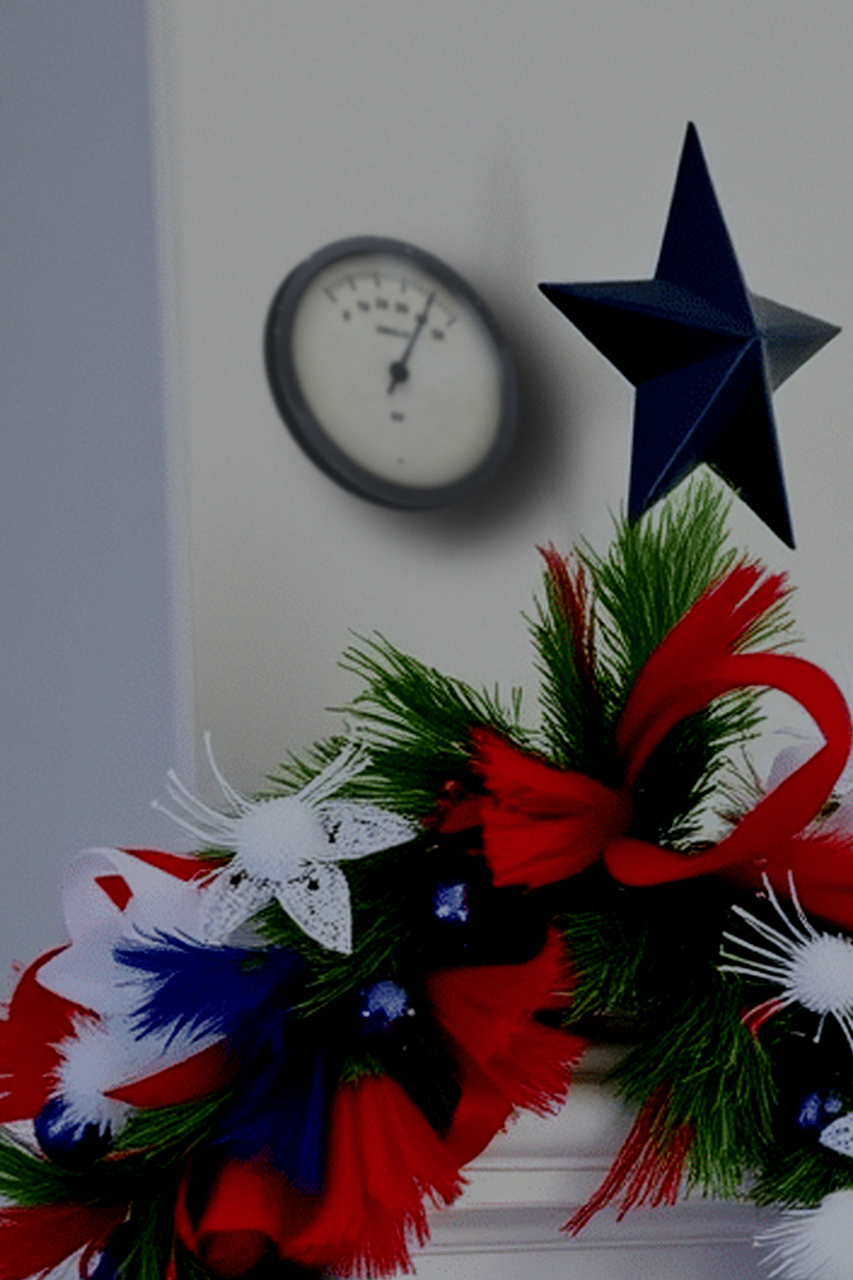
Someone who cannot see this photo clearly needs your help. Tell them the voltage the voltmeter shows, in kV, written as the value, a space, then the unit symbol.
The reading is 40 kV
